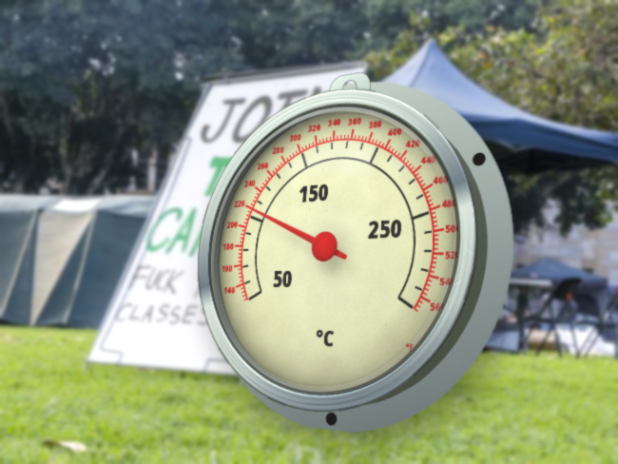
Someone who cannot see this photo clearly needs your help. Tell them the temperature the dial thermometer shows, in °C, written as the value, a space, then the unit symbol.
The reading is 105 °C
